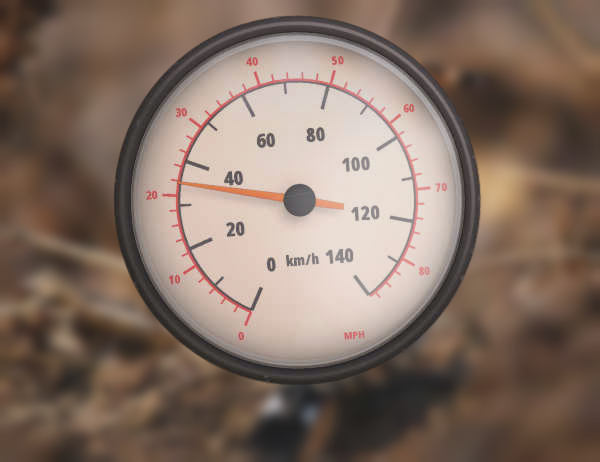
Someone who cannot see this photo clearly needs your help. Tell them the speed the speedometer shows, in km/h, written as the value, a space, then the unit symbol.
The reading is 35 km/h
